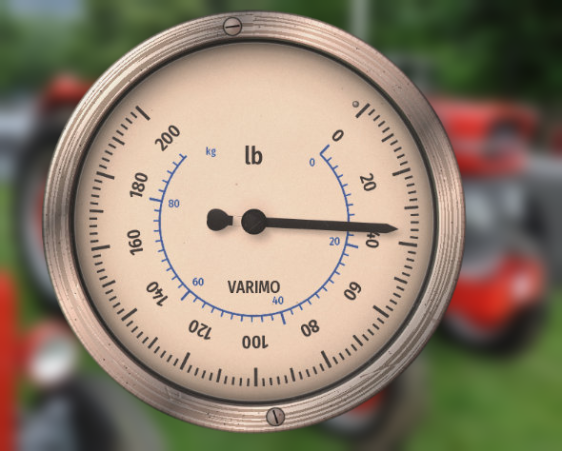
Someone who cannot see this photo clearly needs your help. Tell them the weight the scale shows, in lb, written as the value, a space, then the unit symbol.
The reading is 36 lb
